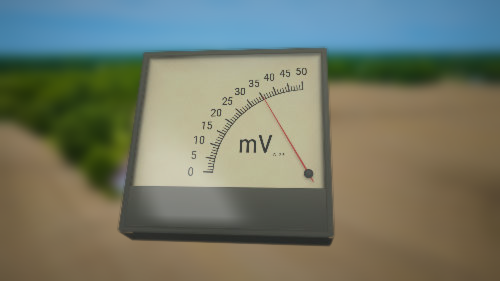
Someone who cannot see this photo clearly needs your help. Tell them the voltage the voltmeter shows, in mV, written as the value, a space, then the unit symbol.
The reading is 35 mV
